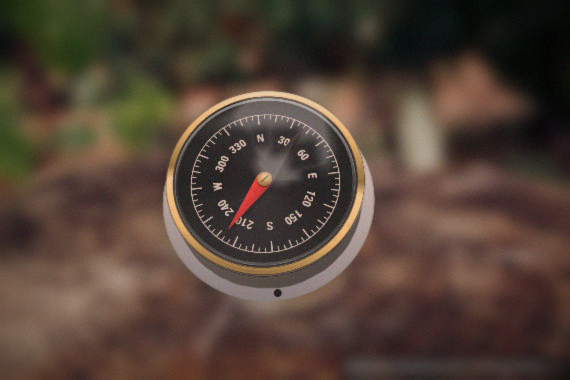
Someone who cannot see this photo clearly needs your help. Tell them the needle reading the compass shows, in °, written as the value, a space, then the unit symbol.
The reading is 220 °
